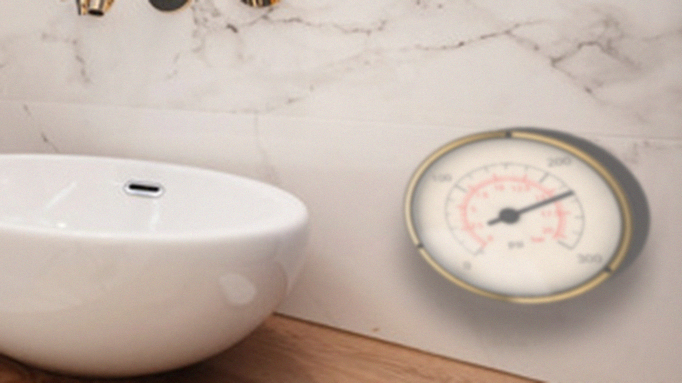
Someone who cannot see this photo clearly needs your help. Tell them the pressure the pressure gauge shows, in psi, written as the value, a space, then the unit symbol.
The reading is 230 psi
